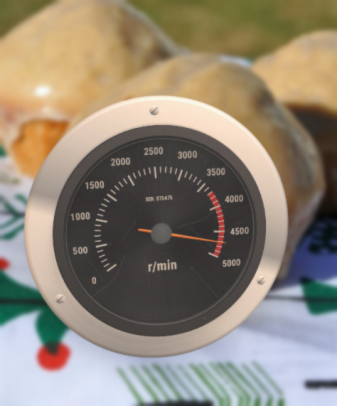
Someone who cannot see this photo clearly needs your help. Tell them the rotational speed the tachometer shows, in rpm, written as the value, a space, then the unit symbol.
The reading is 4700 rpm
